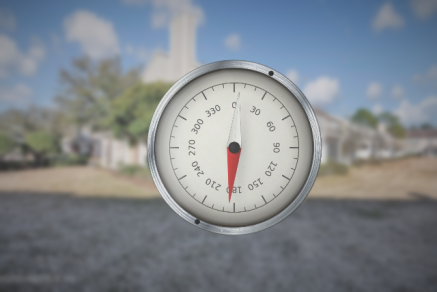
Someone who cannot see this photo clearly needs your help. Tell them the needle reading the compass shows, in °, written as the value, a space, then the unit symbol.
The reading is 185 °
